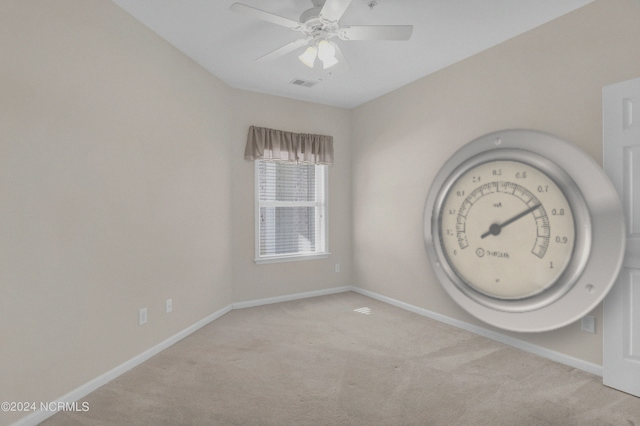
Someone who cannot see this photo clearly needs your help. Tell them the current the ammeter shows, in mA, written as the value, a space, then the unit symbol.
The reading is 0.75 mA
